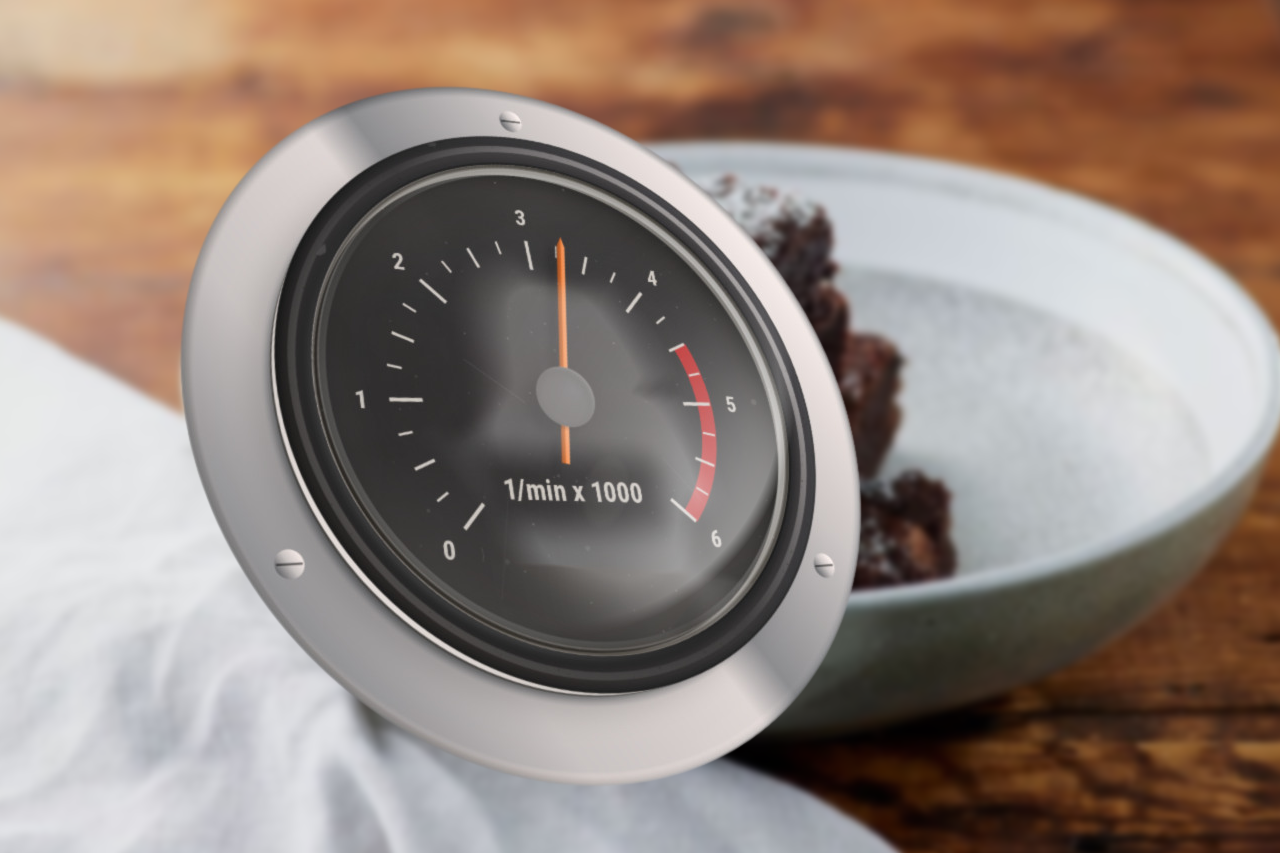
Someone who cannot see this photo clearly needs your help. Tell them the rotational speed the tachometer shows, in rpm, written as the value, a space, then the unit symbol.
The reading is 3250 rpm
